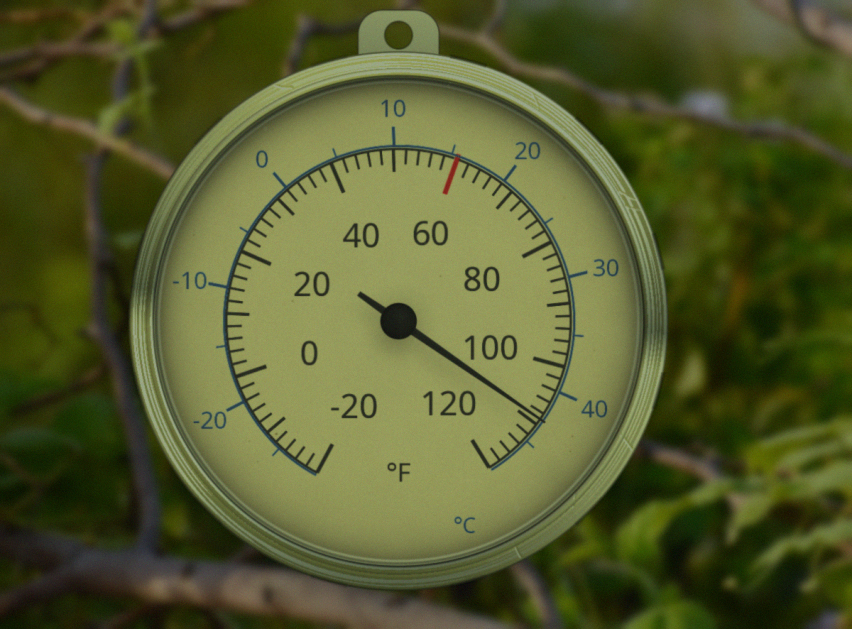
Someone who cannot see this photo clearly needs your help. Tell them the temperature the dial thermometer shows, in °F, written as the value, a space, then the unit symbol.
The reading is 109 °F
